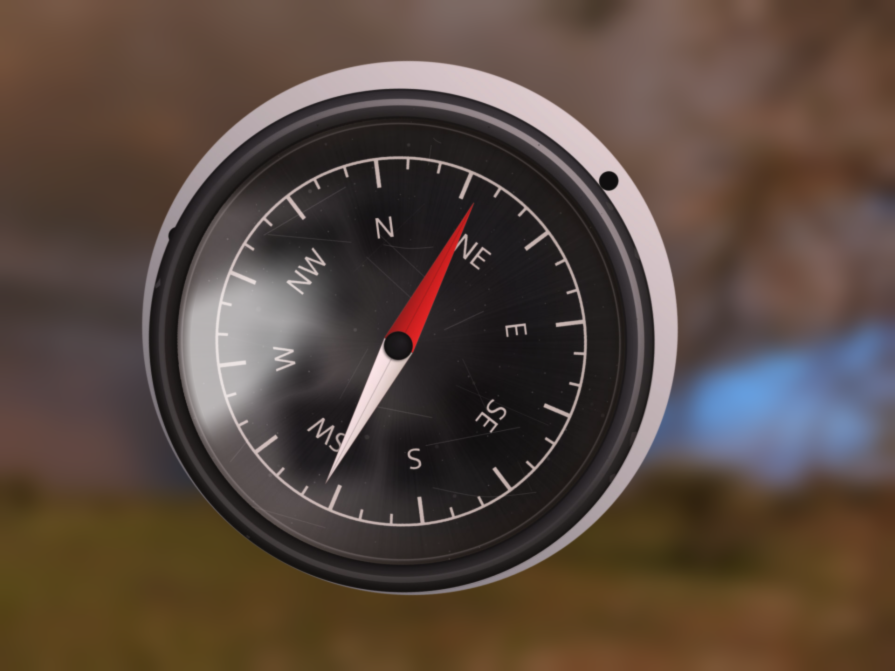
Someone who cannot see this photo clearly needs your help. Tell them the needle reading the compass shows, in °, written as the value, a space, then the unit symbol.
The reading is 35 °
